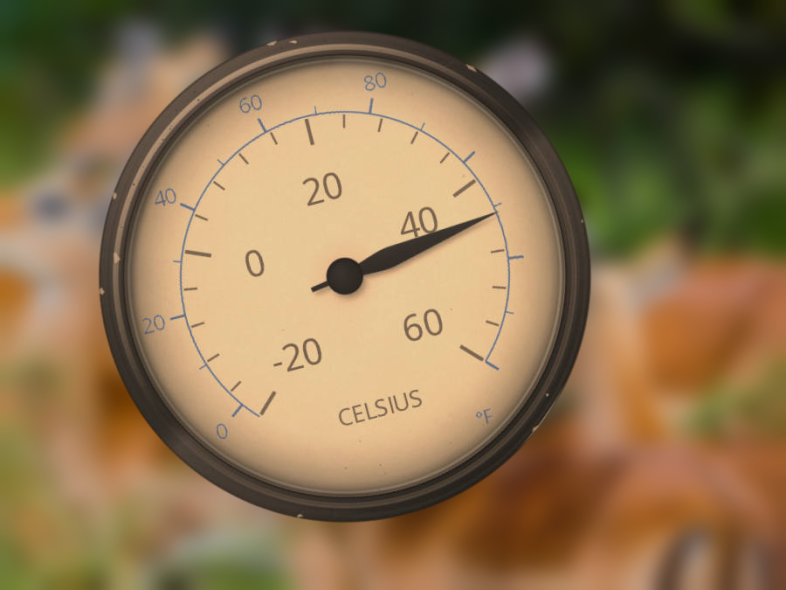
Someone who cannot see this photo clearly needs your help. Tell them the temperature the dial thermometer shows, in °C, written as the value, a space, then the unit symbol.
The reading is 44 °C
